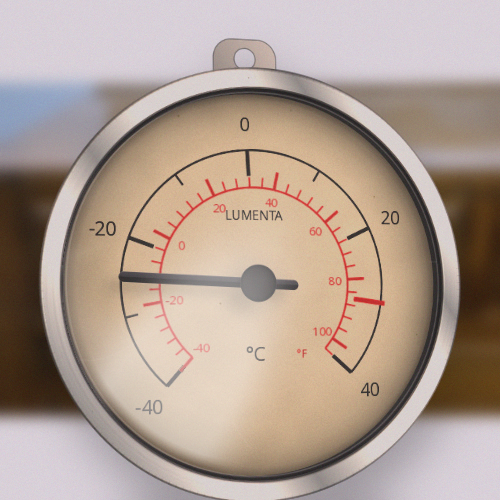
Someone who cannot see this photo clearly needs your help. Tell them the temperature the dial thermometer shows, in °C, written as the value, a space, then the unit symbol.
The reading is -25 °C
